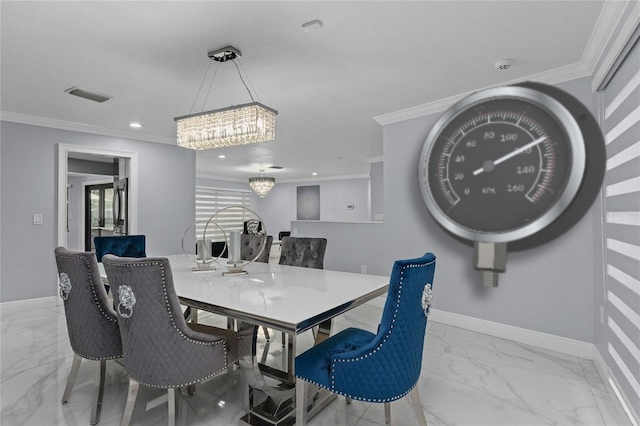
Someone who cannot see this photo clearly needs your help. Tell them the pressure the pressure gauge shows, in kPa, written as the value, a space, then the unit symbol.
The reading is 120 kPa
